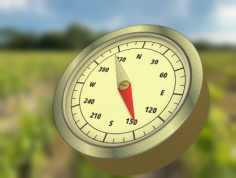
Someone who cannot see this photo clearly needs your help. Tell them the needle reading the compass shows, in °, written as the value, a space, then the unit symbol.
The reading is 145 °
